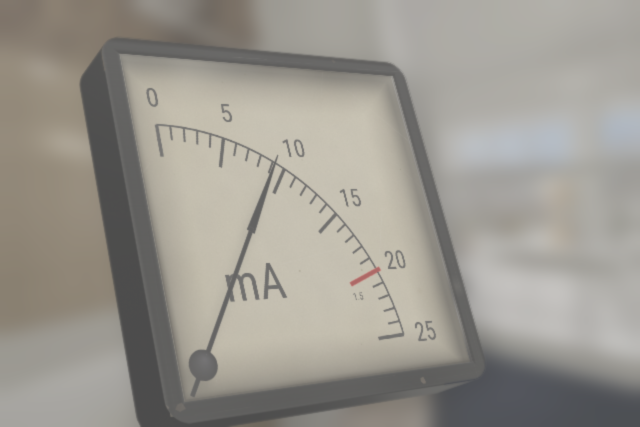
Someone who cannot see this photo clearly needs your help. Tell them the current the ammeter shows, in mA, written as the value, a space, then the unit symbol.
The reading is 9 mA
